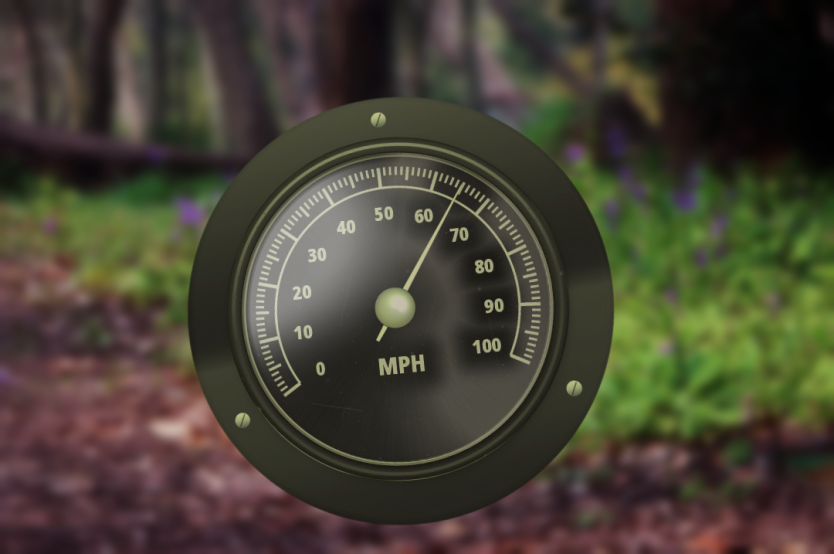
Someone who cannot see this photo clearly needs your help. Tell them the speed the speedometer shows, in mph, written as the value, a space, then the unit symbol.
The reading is 65 mph
